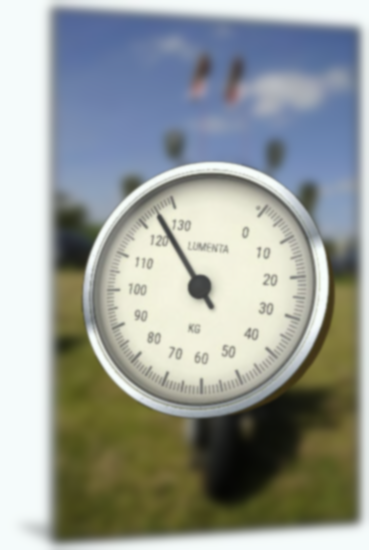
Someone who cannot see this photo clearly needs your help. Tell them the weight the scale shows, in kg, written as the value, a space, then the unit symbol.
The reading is 125 kg
